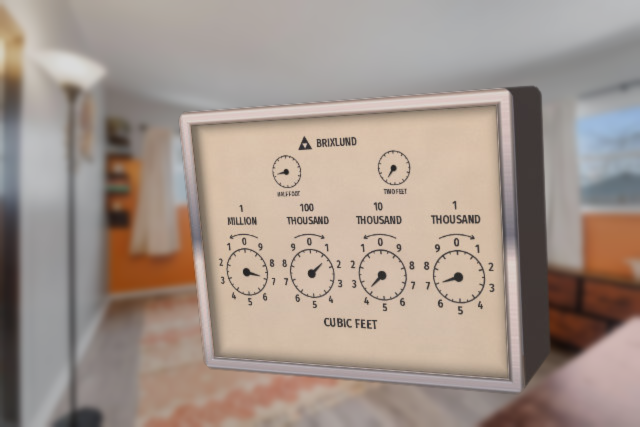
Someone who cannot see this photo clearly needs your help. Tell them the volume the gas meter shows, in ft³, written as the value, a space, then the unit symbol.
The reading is 713700 ft³
